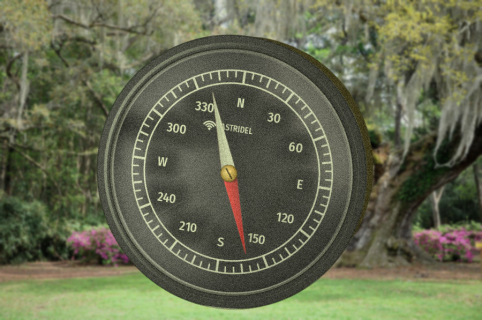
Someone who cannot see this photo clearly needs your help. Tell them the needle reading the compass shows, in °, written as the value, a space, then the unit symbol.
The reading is 160 °
